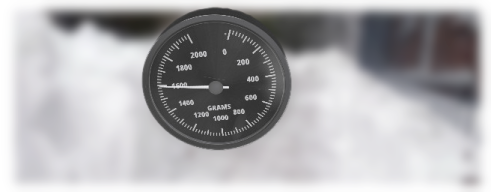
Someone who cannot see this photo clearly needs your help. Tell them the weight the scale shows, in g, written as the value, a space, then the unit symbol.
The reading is 1600 g
